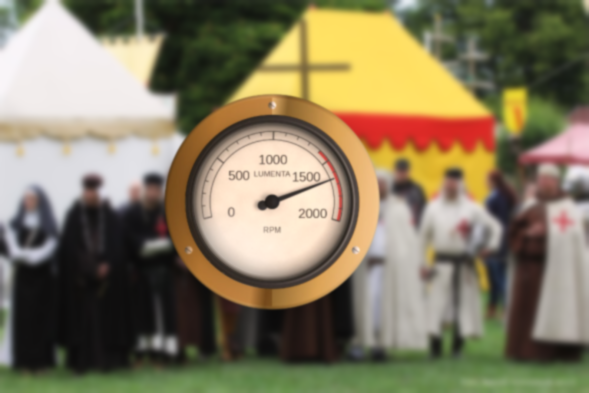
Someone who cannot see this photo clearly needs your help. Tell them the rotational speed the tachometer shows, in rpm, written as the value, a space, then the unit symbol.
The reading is 1650 rpm
